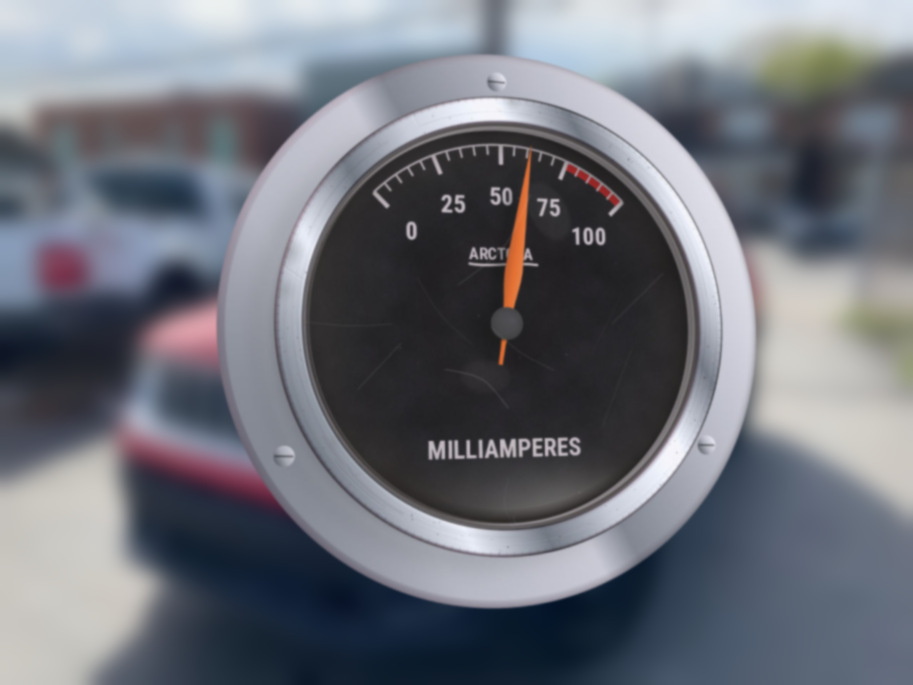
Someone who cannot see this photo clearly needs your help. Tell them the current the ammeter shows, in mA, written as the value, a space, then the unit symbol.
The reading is 60 mA
